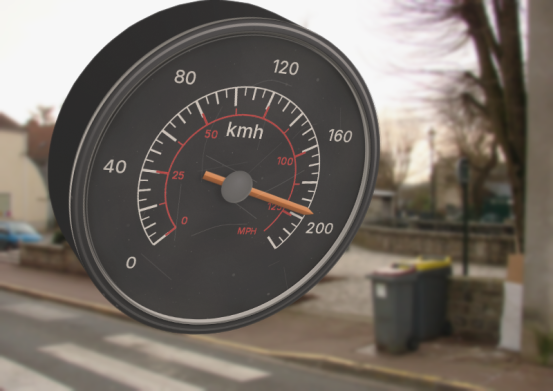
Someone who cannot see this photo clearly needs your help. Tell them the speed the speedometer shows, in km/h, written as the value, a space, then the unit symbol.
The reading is 195 km/h
